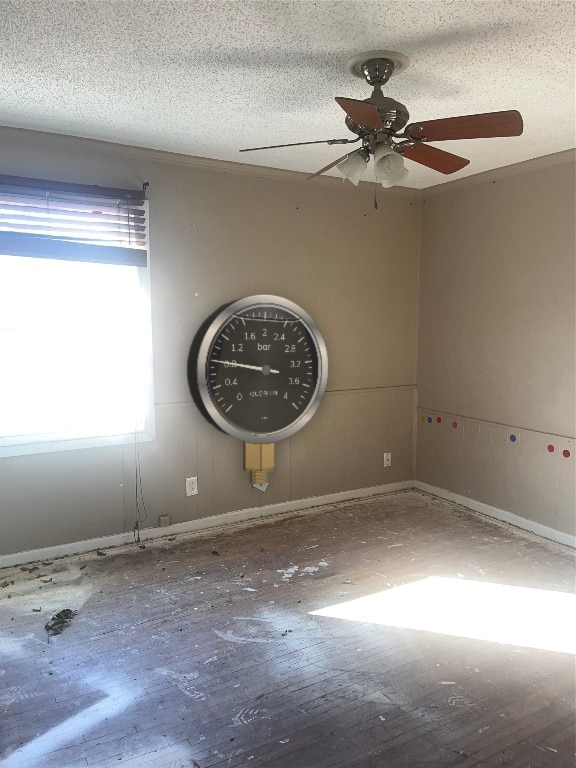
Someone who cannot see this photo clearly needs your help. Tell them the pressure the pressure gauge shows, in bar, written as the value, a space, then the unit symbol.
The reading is 0.8 bar
